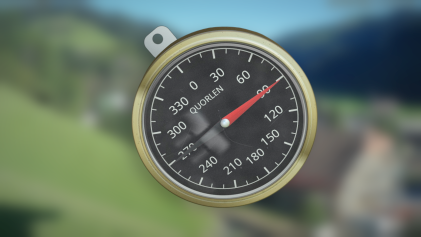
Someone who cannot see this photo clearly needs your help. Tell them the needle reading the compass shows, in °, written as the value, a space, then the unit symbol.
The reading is 90 °
